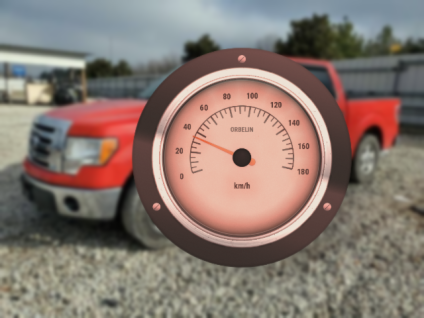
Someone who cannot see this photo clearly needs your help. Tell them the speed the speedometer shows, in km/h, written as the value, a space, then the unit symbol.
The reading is 35 km/h
